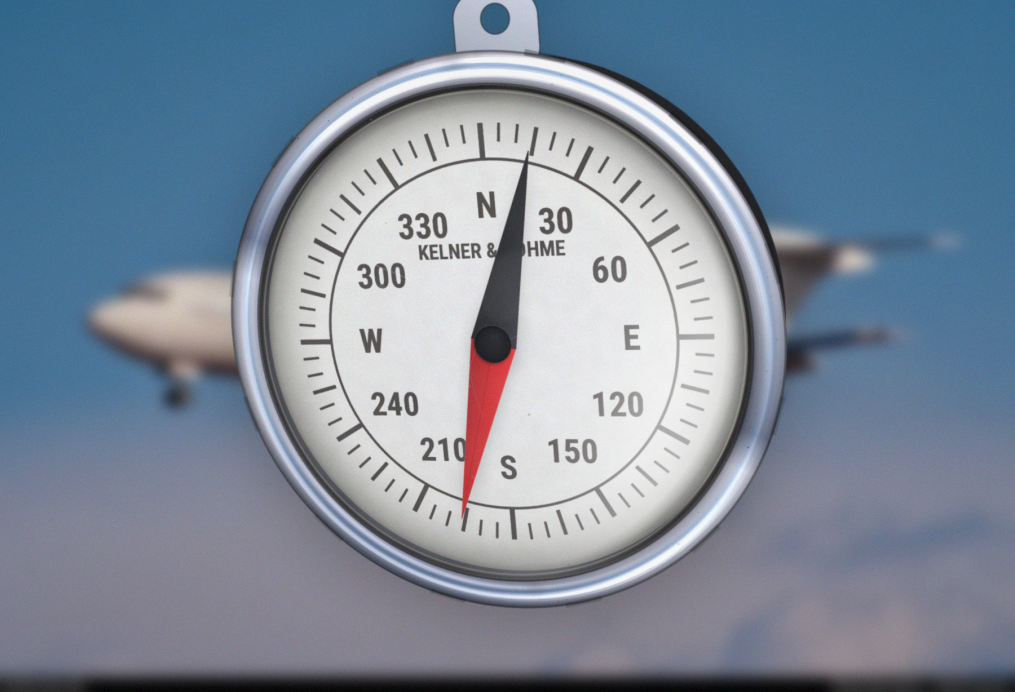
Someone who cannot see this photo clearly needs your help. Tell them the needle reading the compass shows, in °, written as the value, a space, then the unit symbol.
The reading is 195 °
